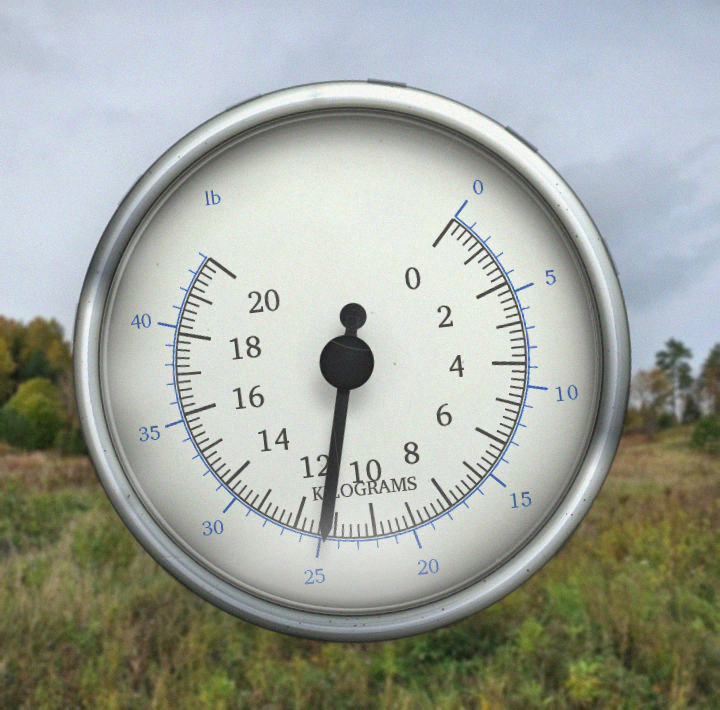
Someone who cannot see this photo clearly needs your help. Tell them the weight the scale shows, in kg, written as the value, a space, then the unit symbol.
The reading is 11.2 kg
